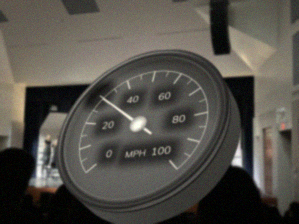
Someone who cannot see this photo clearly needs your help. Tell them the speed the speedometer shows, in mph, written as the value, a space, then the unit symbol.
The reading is 30 mph
